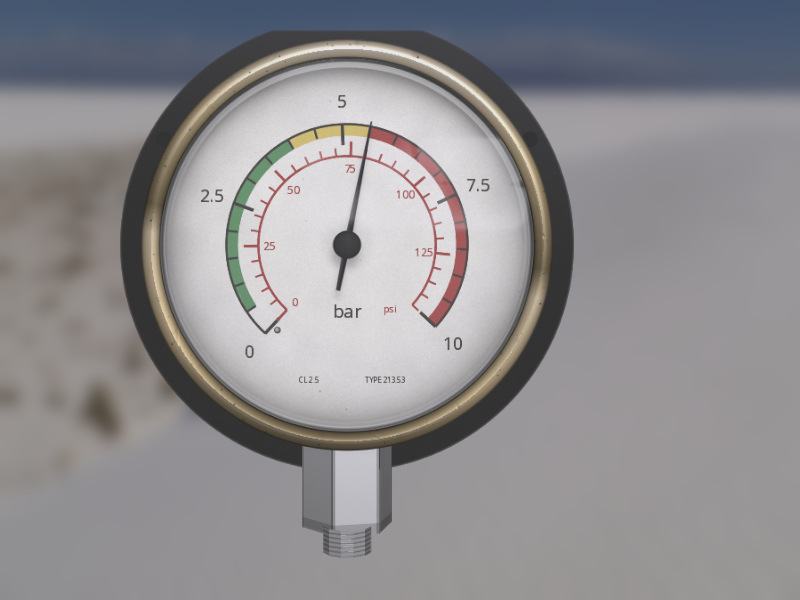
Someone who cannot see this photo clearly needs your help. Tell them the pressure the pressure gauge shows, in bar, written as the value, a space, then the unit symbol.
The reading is 5.5 bar
